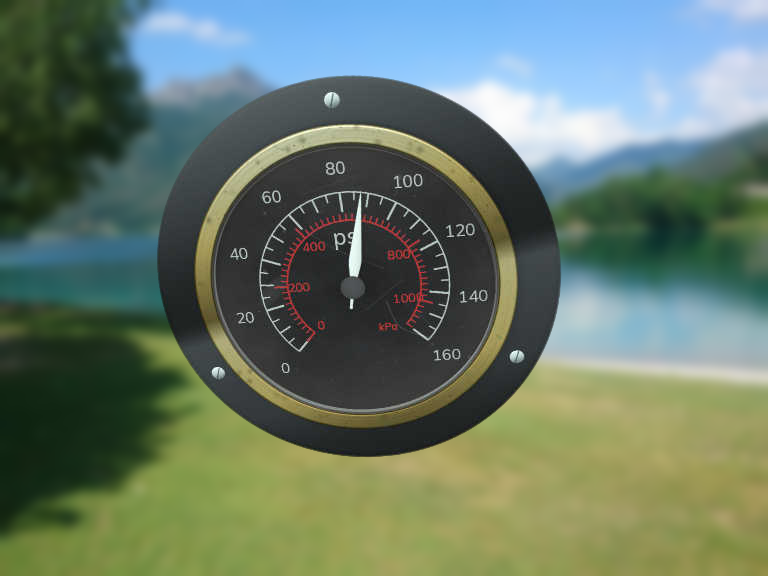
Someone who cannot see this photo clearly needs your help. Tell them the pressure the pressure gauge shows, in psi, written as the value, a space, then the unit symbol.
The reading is 87.5 psi
